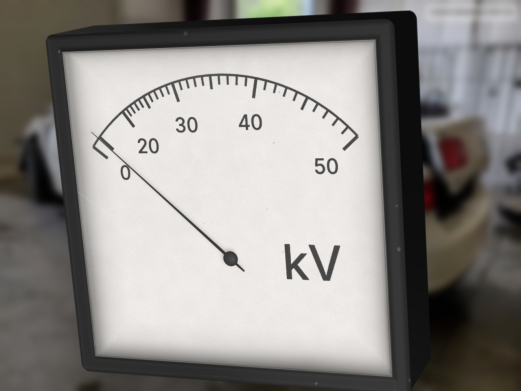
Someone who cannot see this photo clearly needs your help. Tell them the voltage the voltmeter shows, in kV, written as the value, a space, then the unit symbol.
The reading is 10 kV
